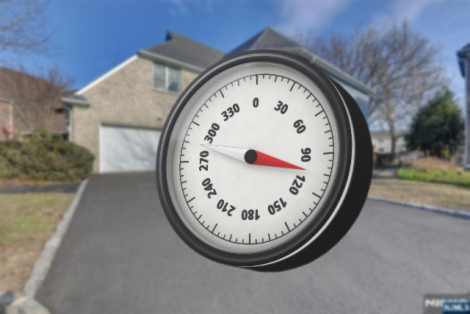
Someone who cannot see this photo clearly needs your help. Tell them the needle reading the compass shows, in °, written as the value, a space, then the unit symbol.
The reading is 105 °
